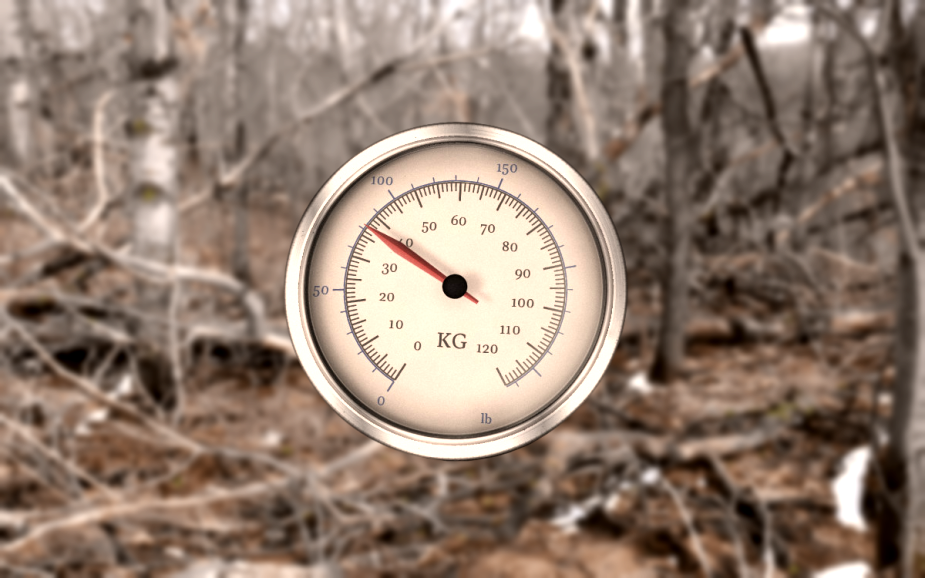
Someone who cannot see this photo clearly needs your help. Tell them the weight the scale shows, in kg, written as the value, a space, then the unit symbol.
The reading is 37 kg
